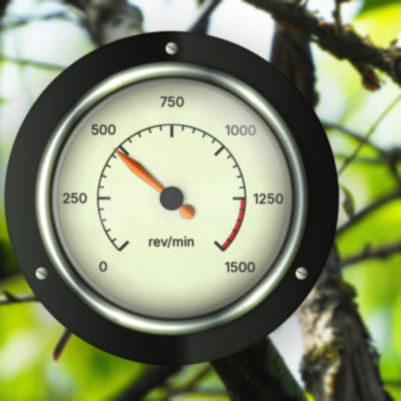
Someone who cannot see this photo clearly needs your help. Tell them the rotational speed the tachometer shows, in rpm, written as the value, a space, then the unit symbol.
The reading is 475 rpm
